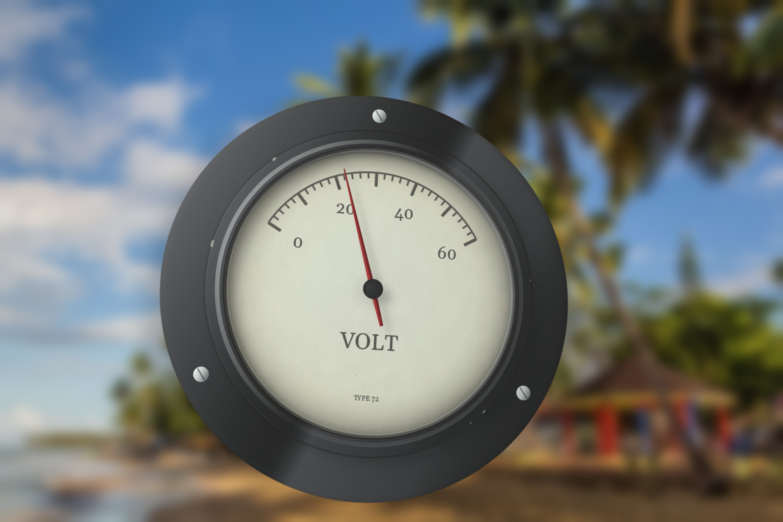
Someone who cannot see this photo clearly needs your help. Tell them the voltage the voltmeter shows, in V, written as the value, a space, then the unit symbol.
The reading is 22 V
